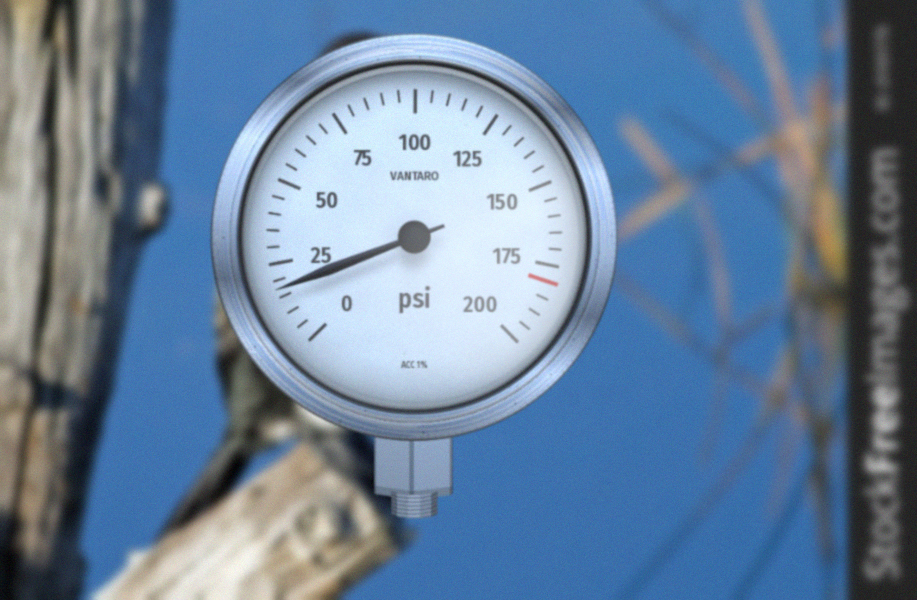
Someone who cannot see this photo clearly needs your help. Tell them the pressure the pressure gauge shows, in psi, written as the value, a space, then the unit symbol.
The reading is 17.5 psi
